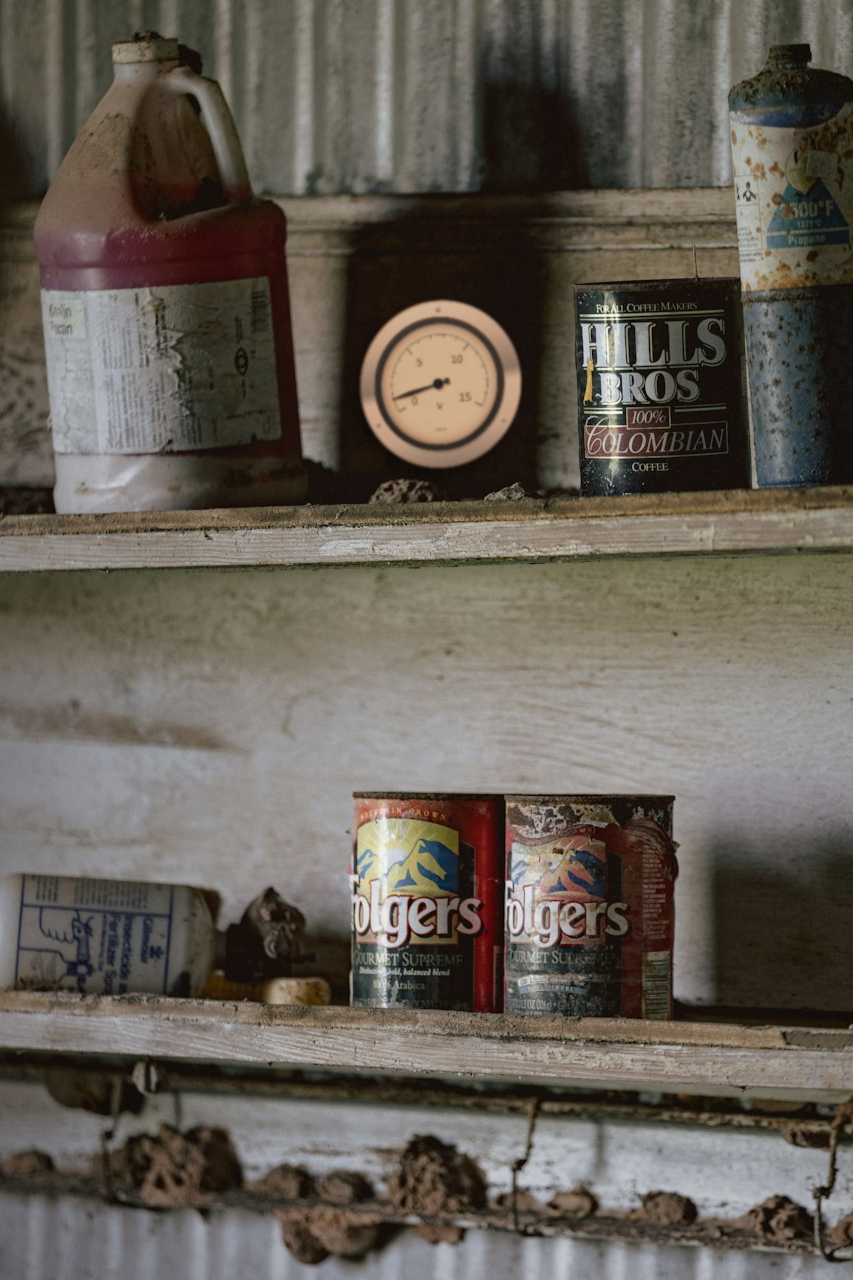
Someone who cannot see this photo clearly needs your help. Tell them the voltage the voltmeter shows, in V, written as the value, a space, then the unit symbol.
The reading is 1 V
